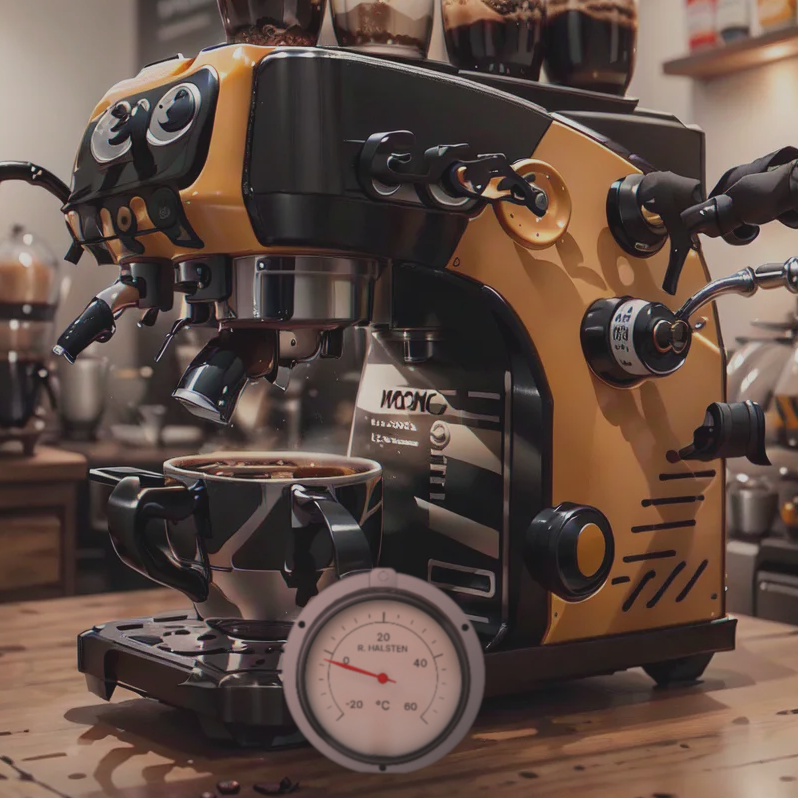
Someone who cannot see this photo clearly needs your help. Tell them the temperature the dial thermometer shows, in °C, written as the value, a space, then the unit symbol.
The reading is -2 °C
